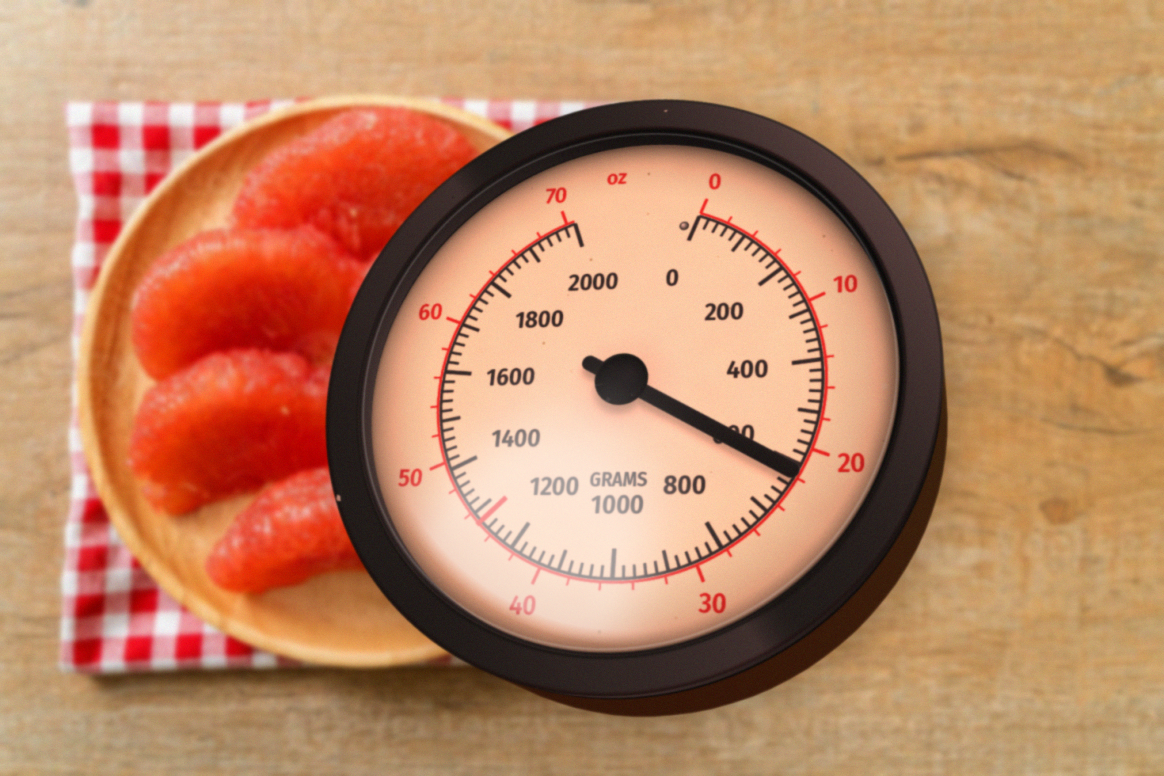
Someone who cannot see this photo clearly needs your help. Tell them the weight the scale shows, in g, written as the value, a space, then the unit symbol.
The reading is 620 g
